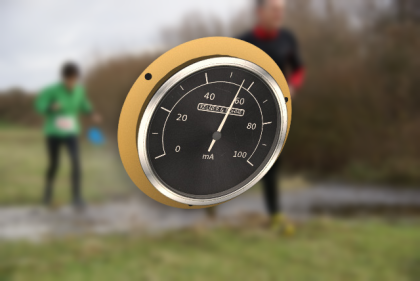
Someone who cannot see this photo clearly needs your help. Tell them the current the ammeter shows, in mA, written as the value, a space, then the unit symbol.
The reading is 55 mA
